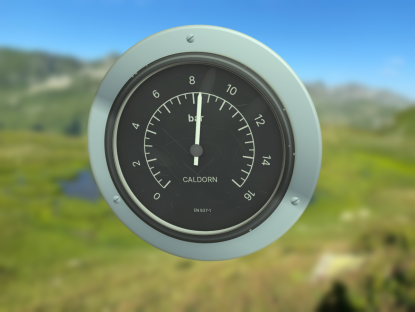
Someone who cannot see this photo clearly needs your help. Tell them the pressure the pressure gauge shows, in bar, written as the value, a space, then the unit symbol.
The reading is 8.5 bar
